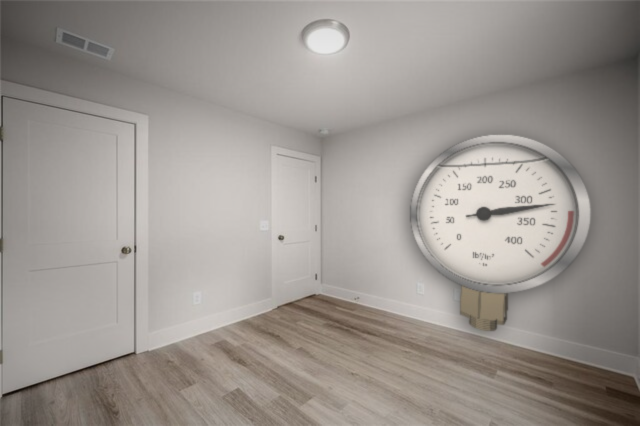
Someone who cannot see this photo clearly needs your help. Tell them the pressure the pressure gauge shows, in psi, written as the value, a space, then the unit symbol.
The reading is 320 psi
